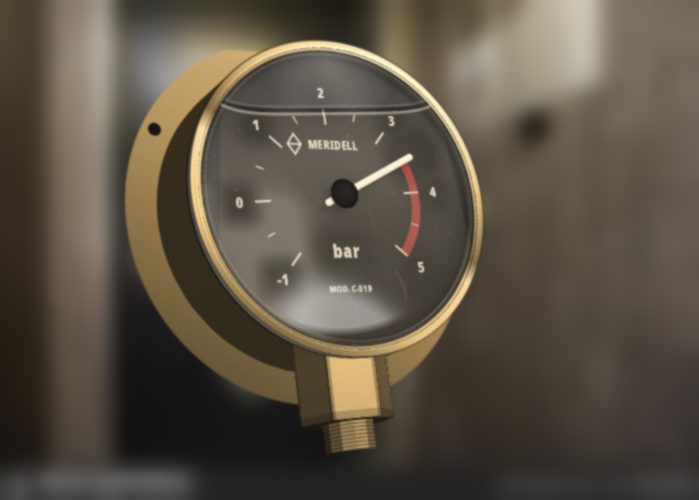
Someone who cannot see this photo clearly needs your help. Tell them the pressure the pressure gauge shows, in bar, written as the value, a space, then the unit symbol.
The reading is 3.5 bar
